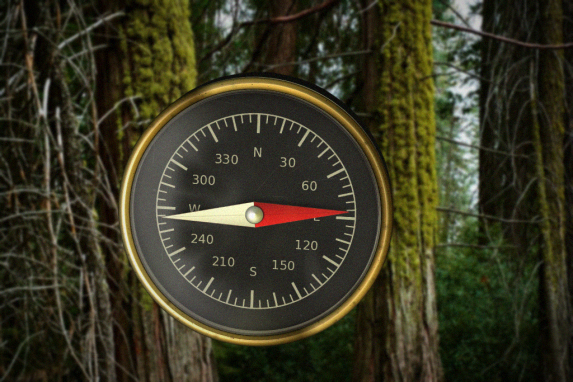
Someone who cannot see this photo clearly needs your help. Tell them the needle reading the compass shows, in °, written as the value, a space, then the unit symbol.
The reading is 85 °
